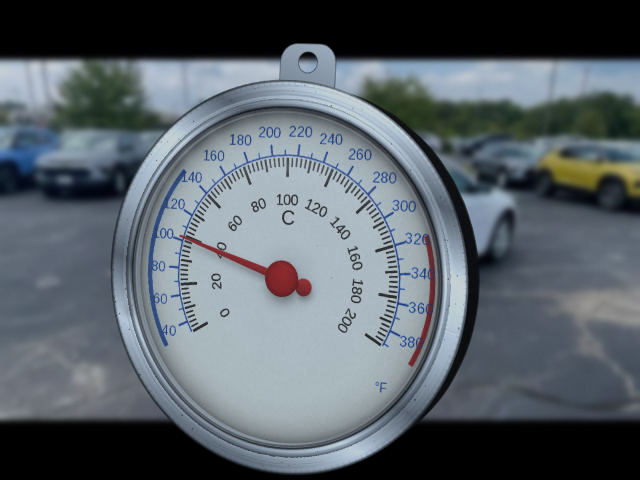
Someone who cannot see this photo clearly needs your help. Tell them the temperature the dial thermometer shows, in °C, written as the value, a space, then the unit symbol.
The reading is 40 °C
